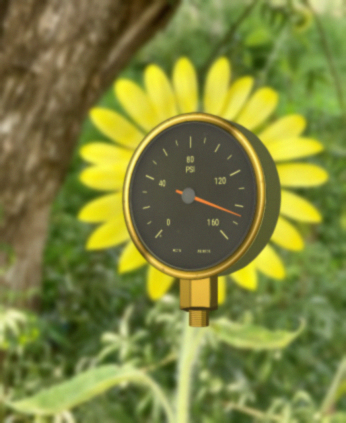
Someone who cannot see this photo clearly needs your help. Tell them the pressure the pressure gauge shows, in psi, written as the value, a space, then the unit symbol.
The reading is 145 psi
